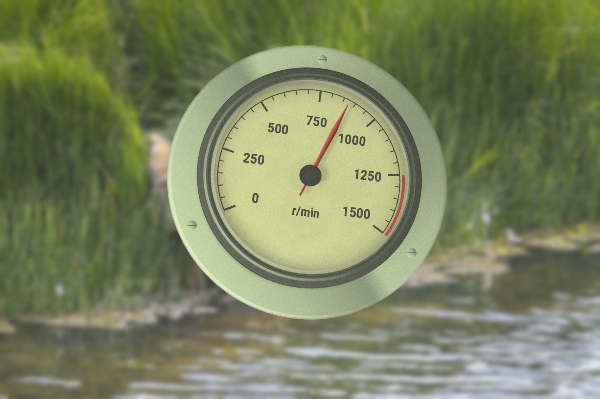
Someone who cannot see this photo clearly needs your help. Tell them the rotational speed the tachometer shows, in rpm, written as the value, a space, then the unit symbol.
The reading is 875 rpm
